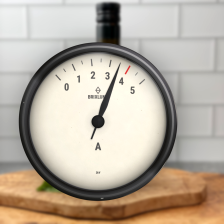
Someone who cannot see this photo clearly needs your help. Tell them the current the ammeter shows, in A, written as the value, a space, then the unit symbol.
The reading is 3.5 A
